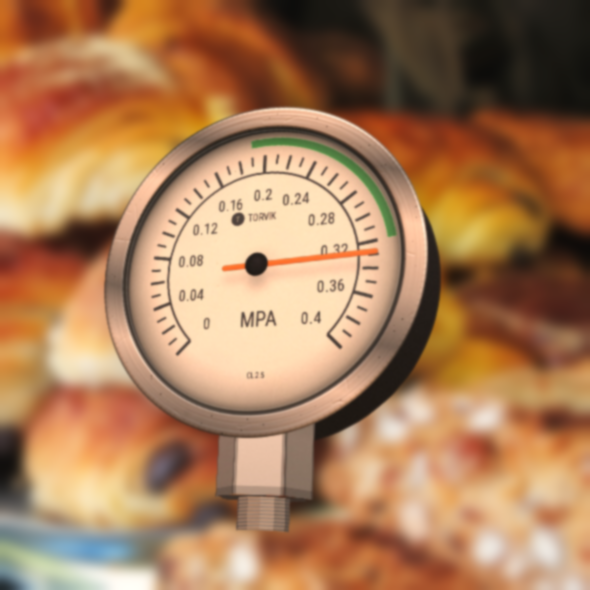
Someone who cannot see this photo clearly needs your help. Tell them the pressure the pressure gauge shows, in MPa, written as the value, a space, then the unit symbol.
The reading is 0.33 MPa
